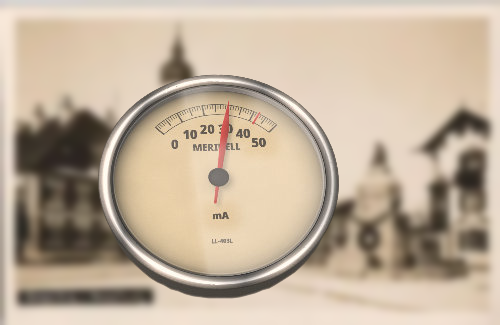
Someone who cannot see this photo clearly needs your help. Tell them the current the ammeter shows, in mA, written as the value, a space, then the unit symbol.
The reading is 30 mA
